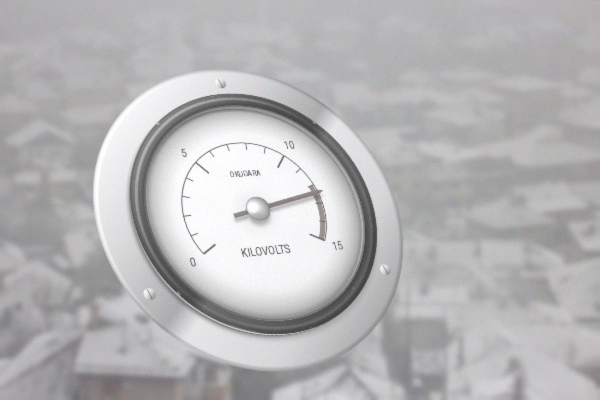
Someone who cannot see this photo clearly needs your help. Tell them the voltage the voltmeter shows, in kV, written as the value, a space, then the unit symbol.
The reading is 12.5 kV
